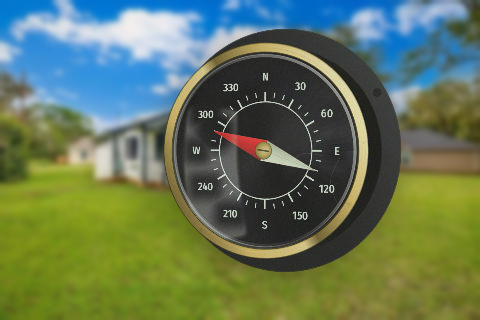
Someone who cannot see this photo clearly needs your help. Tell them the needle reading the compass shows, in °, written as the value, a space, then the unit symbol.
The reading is 290 °
